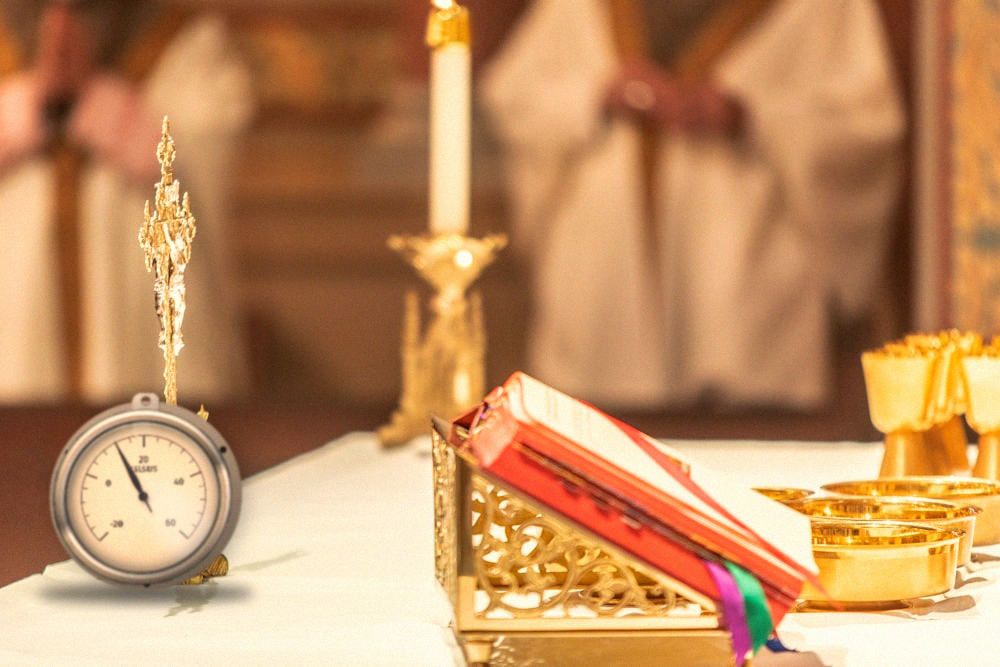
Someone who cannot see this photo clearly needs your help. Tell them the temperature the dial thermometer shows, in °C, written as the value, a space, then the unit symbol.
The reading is 12 °C
